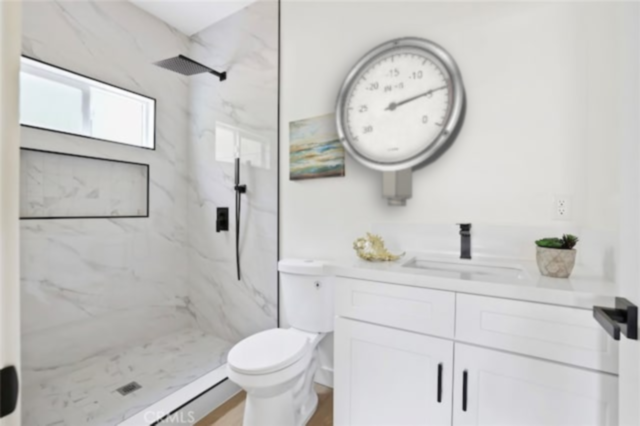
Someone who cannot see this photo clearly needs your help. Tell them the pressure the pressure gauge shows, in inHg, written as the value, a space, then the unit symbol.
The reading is -5 inHg
